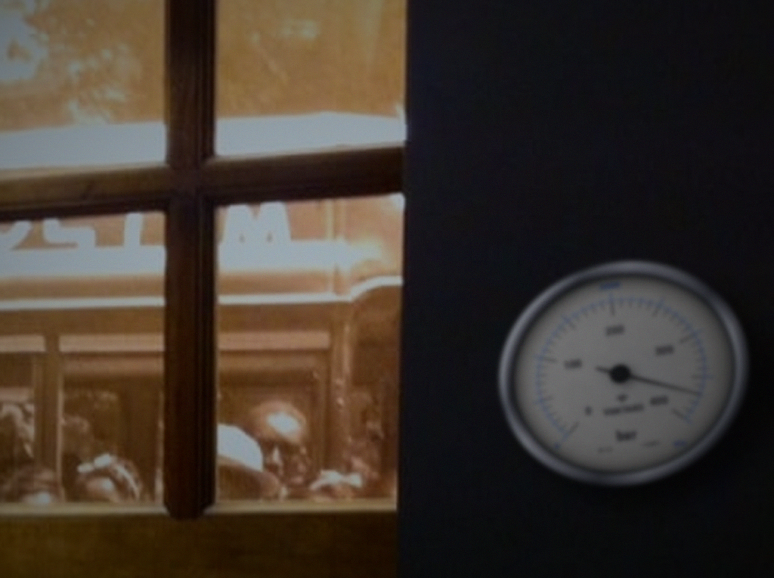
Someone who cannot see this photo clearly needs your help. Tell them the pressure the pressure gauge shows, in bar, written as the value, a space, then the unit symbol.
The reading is 370 bar
